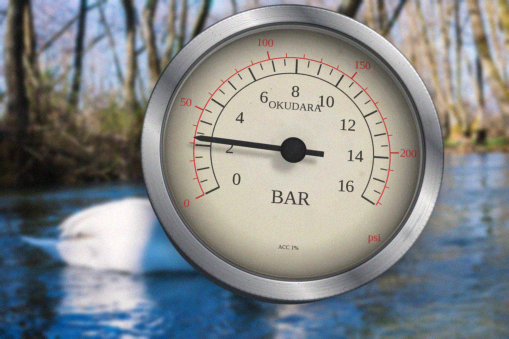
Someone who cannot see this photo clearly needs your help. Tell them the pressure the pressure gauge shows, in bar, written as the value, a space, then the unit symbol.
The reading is 2.25 bar
